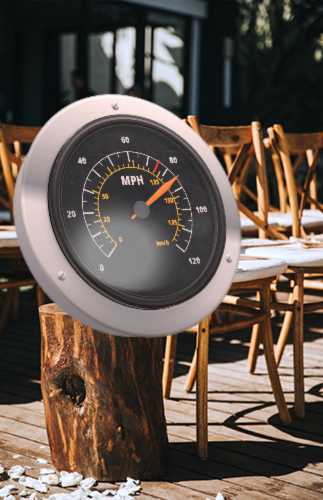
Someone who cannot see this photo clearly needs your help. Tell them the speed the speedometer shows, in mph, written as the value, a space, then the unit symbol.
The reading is 85 mph
